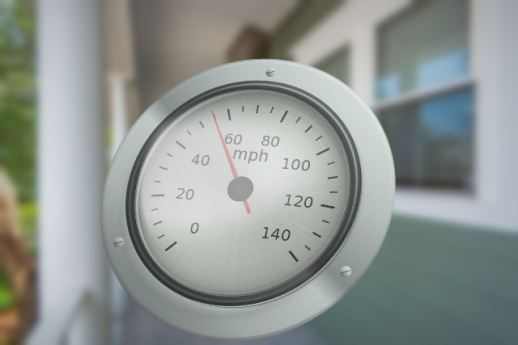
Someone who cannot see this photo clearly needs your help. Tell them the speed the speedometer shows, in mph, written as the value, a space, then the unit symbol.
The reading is 55 mph
